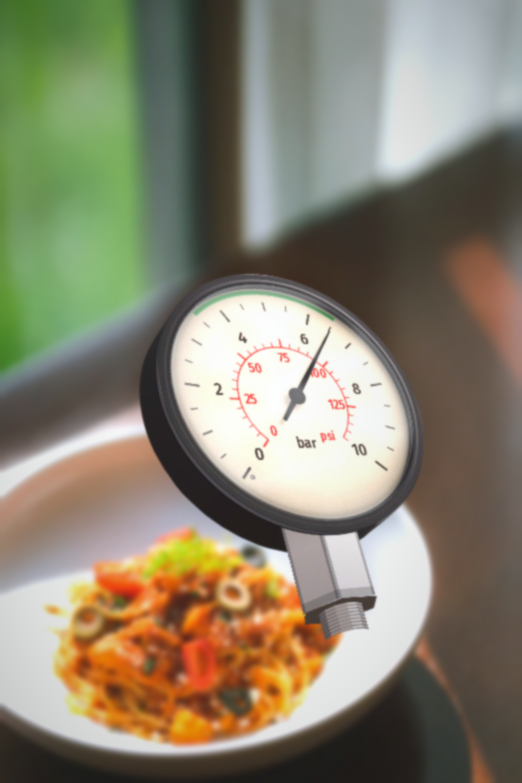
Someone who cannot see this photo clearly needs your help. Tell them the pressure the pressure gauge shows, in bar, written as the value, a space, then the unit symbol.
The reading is 6.5 bar
